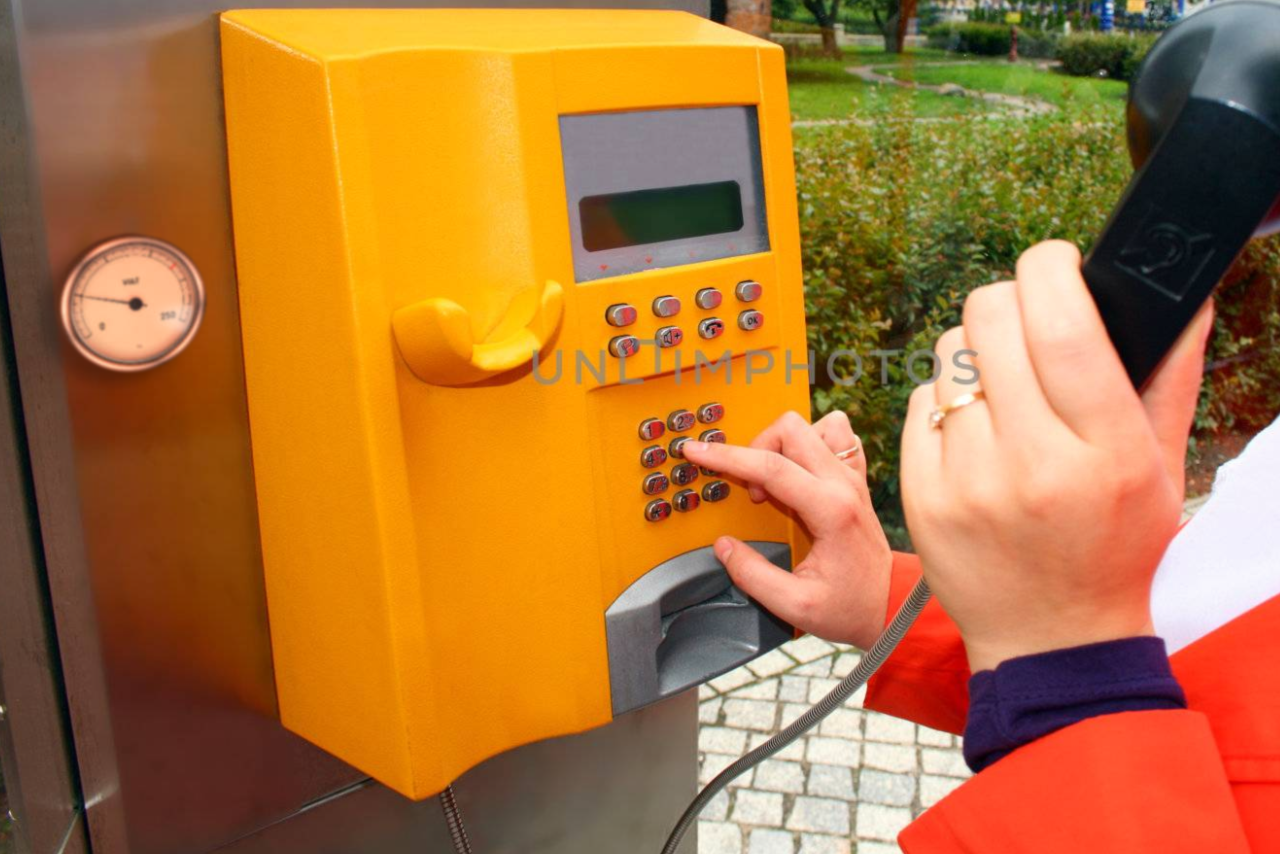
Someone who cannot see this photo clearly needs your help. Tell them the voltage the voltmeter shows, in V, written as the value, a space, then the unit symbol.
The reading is 50 V
